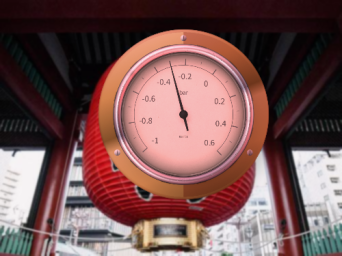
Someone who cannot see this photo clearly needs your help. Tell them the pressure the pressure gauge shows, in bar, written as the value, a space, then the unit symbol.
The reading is -0.3 bar
